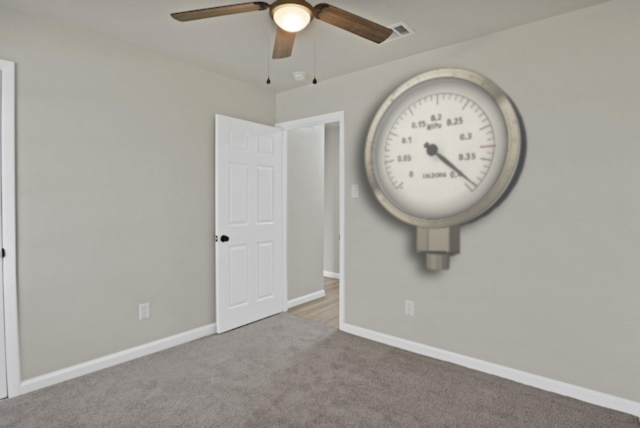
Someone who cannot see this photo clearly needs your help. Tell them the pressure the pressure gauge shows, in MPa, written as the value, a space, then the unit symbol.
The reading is 0.39 MPa
